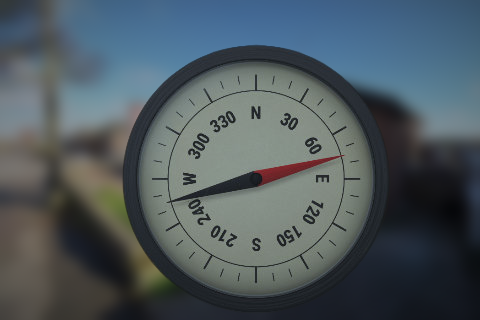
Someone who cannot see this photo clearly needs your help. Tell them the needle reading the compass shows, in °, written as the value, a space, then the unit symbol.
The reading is 75 °
